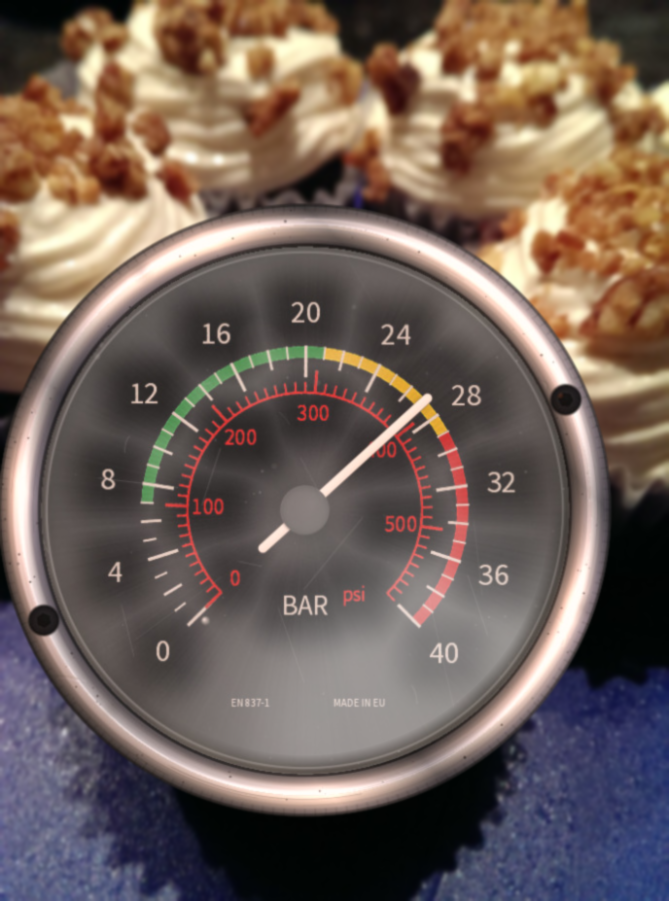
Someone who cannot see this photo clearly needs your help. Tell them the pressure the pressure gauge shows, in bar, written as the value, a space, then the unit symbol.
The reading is 27 bar
